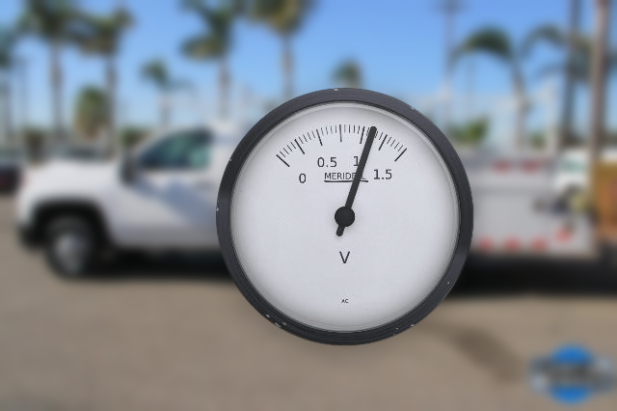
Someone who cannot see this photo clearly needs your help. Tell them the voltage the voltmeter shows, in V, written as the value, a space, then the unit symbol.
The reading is 1.1 V
